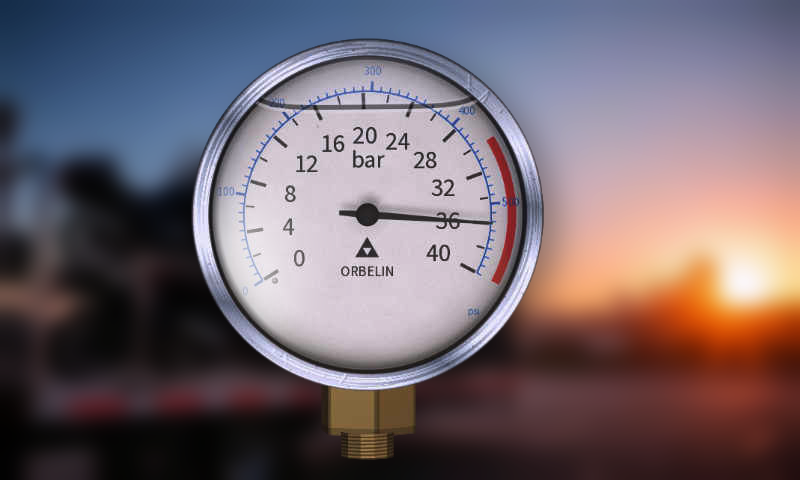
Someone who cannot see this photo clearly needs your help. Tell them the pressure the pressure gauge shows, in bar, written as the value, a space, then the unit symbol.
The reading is 36 bar
